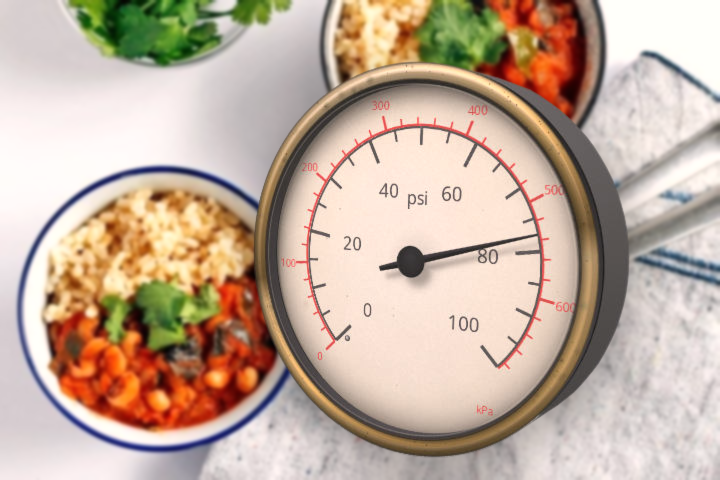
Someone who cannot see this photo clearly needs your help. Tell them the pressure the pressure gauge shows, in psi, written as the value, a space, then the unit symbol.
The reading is 77.5 psi
